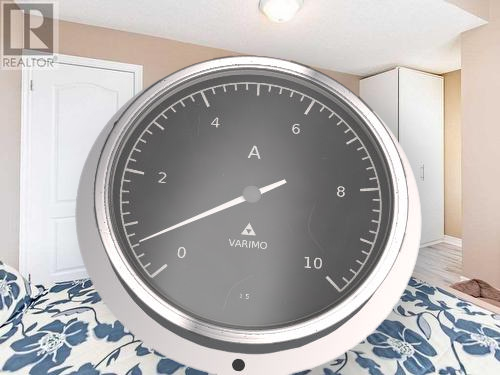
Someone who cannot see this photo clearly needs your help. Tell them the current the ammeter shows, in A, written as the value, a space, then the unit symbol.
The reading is 0.6 A
